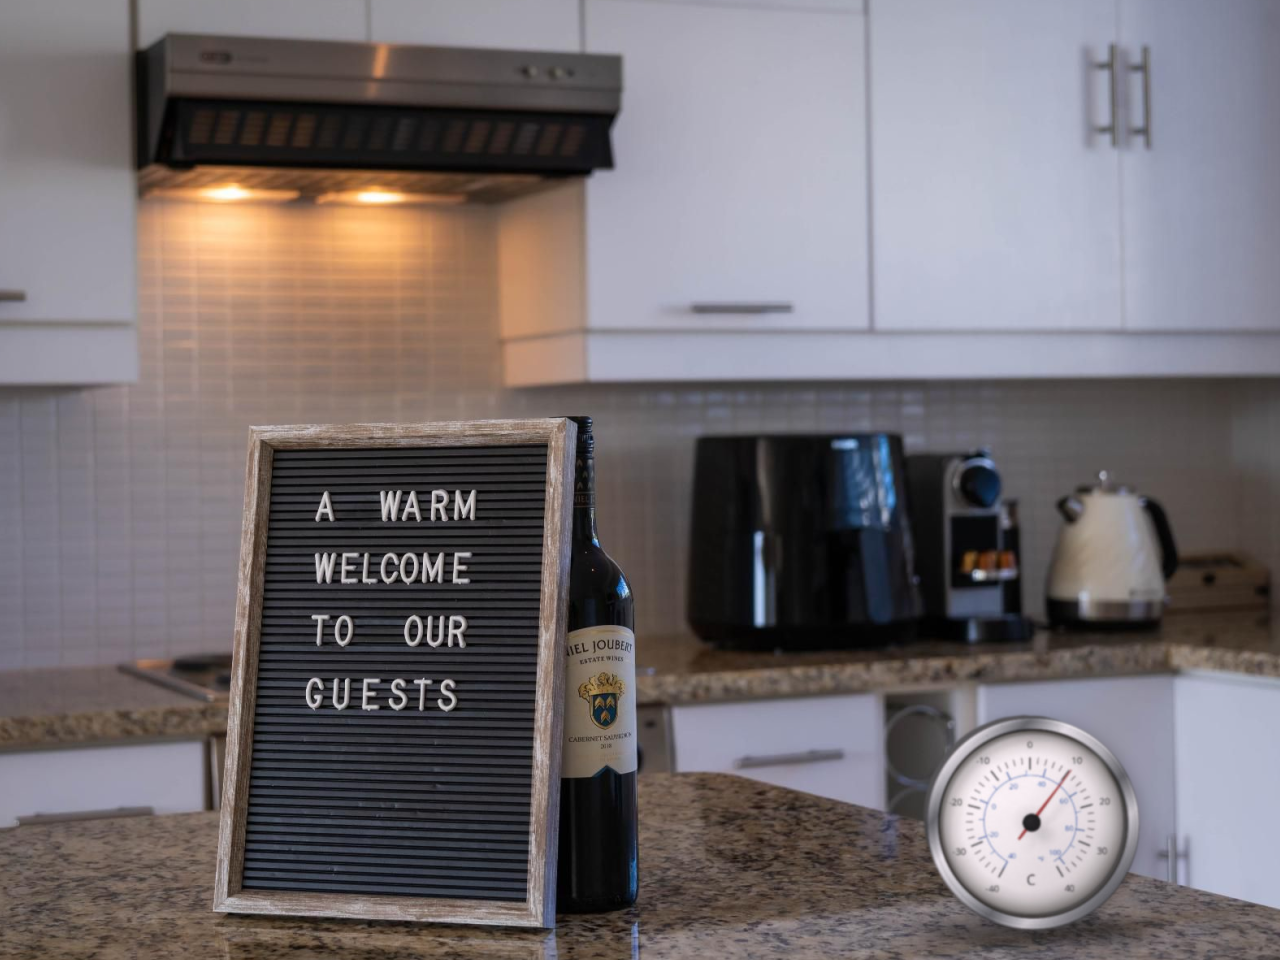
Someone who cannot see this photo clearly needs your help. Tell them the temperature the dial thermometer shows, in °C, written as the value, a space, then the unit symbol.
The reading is 10 °C
